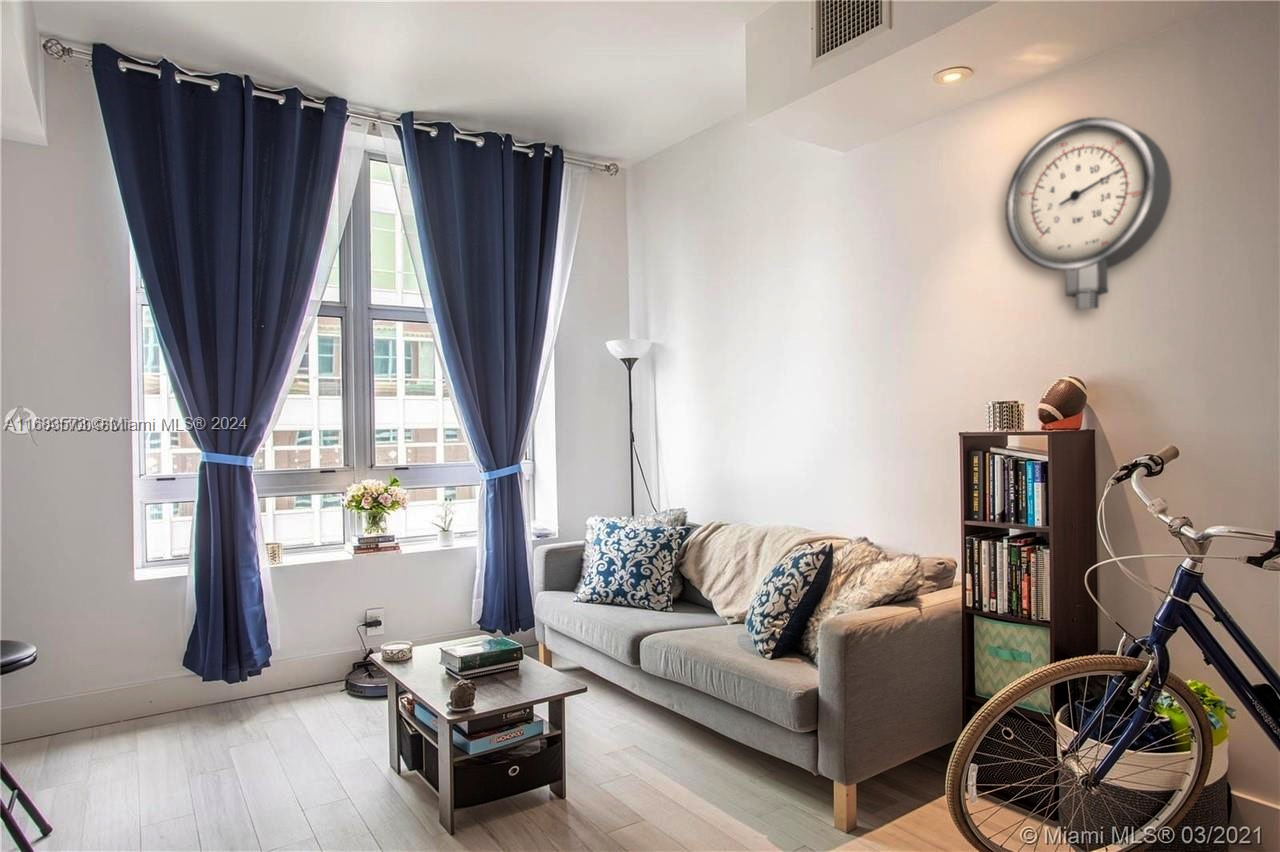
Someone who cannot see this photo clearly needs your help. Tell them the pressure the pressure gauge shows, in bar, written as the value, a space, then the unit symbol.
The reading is 12 bar
